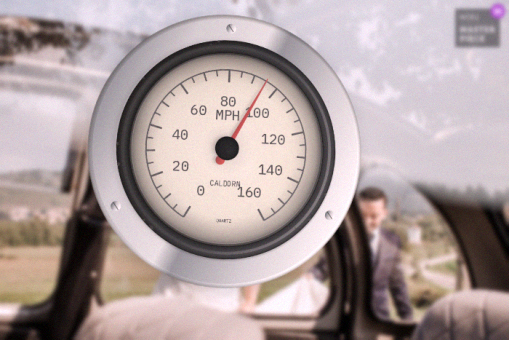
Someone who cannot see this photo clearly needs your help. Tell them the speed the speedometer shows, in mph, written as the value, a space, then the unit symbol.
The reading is 95 mph
